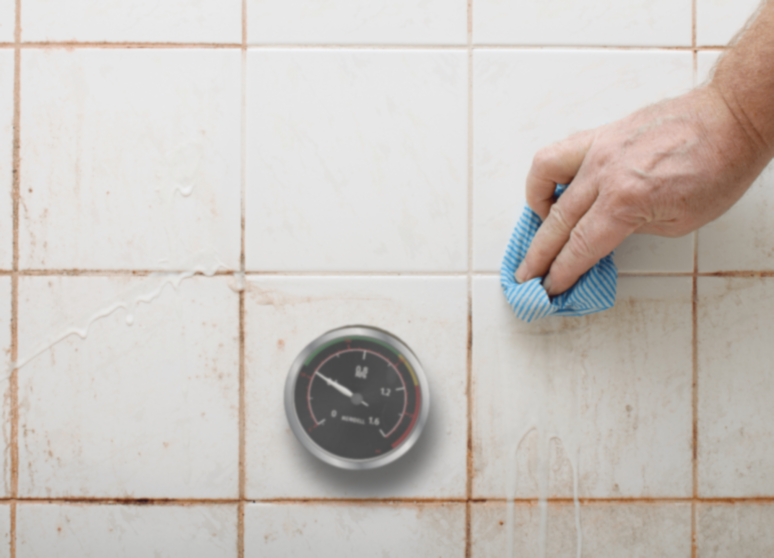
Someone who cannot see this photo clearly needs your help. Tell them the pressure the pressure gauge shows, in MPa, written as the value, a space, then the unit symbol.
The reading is 0.4 MPa
